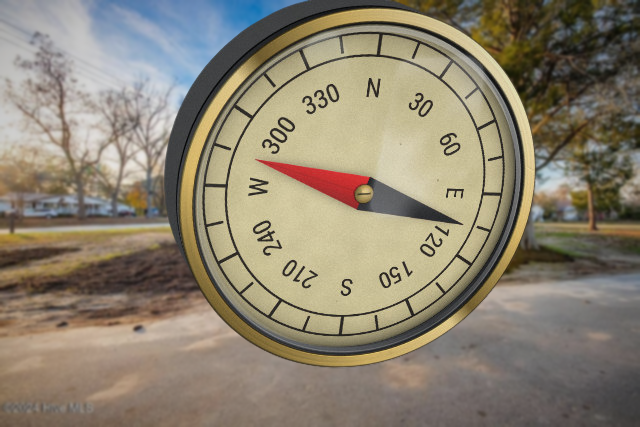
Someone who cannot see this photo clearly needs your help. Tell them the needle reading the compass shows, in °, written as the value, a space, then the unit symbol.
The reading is 285 °
